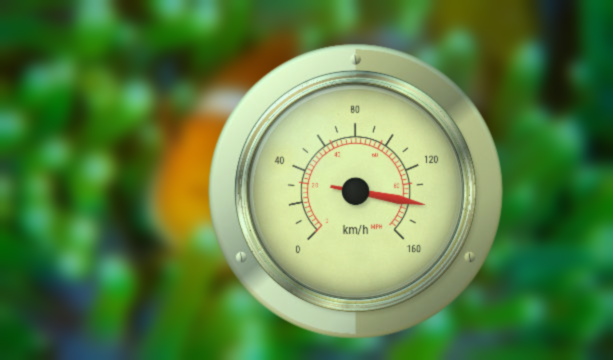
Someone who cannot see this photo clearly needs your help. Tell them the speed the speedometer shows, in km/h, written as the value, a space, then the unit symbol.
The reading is 140 km/h
